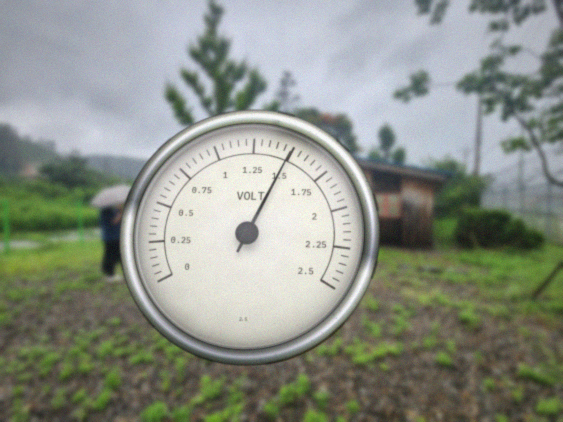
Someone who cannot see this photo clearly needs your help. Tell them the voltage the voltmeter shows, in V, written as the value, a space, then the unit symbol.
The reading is 1.5 V
